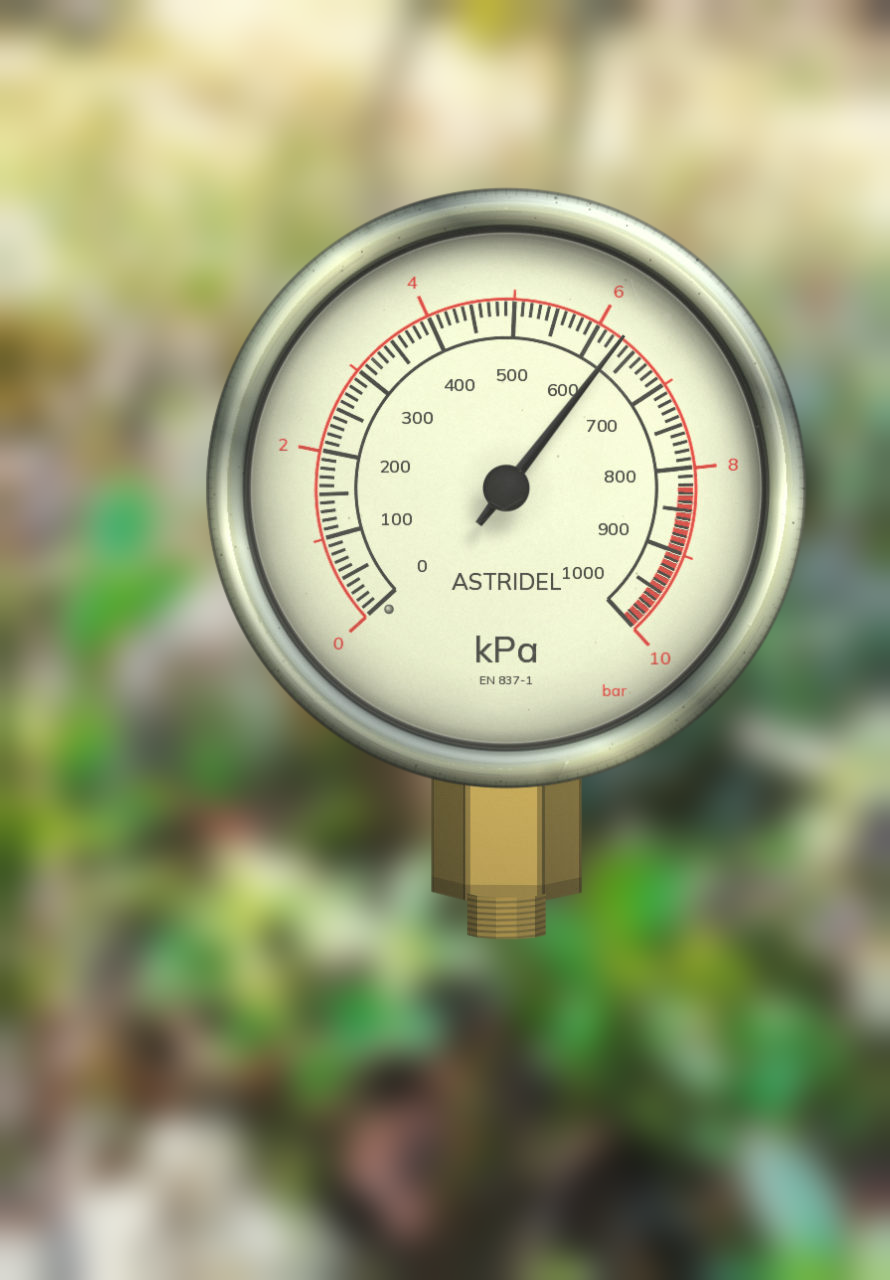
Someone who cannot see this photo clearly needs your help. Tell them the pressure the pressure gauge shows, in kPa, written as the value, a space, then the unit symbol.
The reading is 630 kPa
